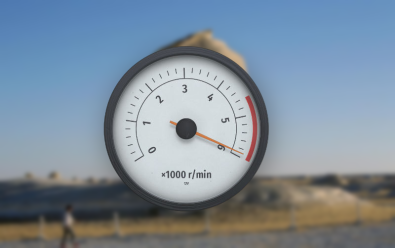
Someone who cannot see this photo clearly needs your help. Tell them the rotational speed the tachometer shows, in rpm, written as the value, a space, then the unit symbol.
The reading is 5900 rpm
